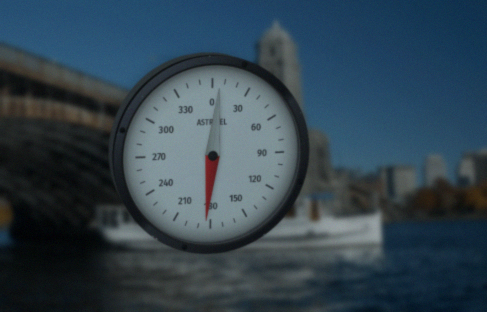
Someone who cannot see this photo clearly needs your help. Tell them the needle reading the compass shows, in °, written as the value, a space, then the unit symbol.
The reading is 185 °
